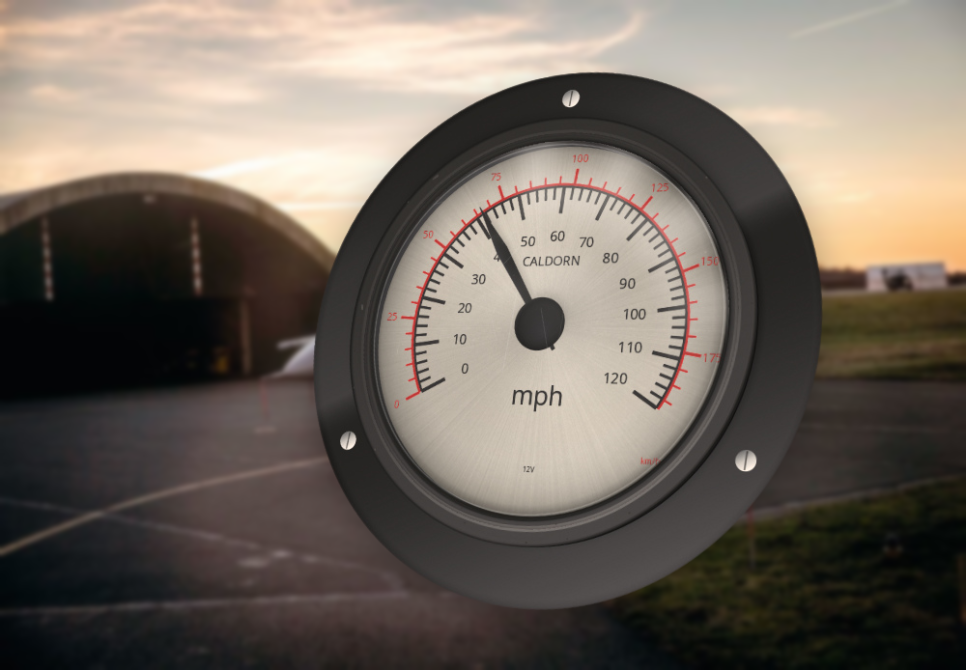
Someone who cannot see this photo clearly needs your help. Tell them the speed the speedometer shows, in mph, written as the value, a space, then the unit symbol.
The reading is 42 mph
